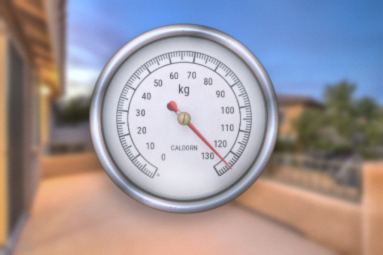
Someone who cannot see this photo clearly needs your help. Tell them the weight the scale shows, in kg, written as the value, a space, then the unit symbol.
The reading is 125 kg
